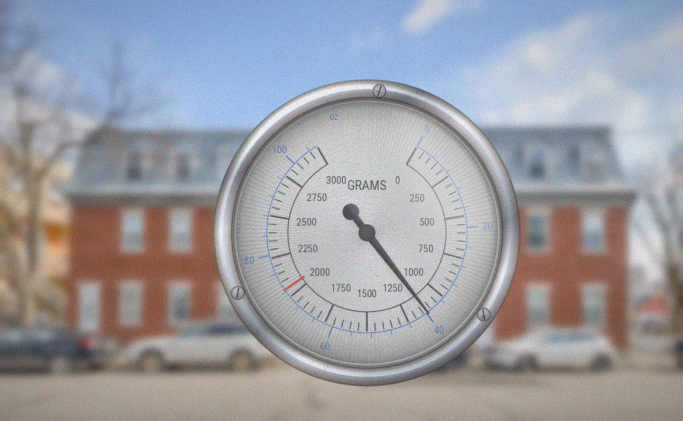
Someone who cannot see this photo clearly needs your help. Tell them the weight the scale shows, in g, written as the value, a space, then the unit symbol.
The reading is 1125 g
